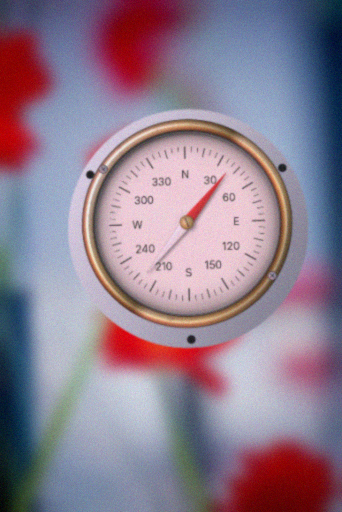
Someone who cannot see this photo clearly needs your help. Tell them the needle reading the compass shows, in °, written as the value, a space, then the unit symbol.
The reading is 40 °
